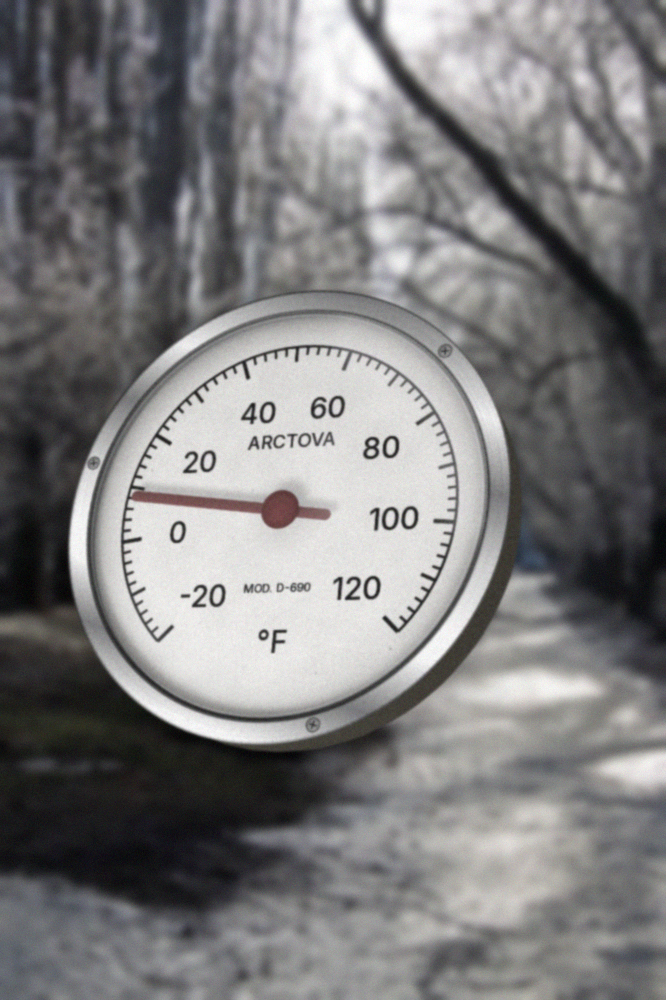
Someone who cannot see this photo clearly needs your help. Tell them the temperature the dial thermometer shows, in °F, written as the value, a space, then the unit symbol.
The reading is 8 °F
